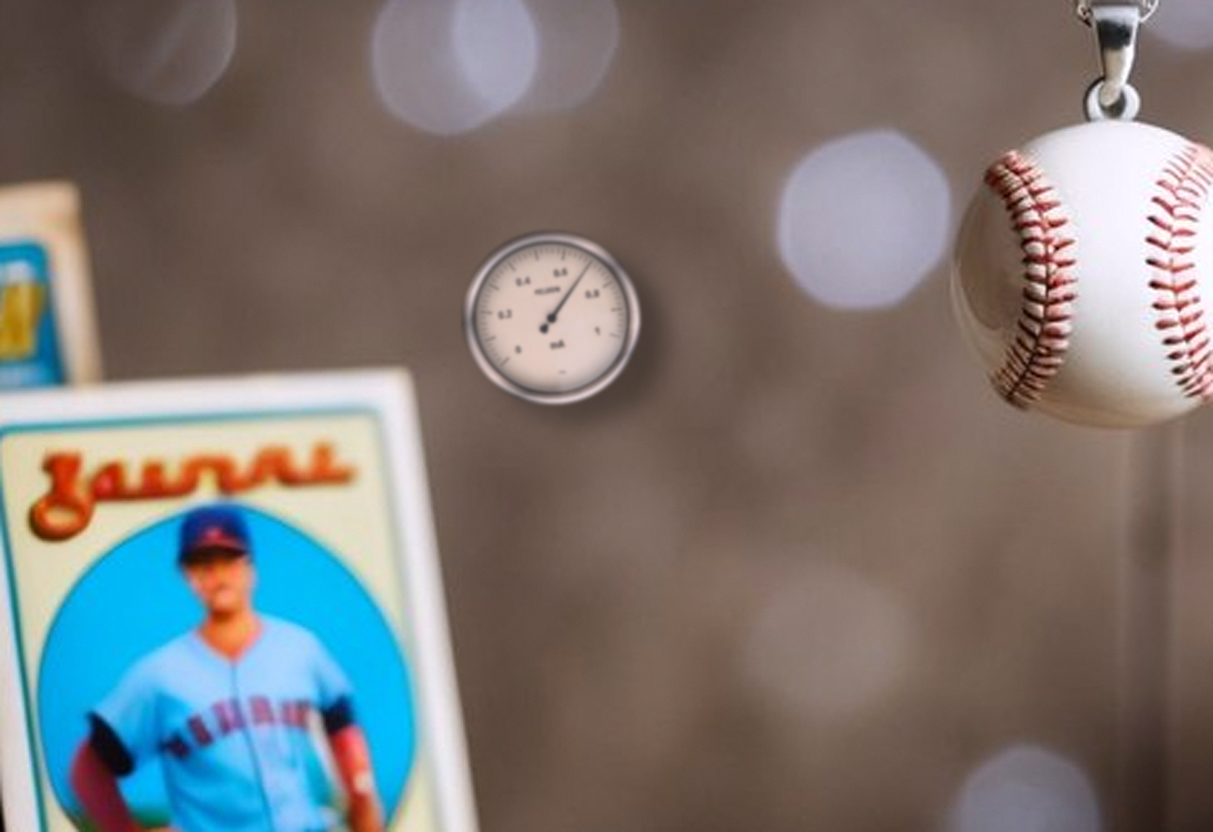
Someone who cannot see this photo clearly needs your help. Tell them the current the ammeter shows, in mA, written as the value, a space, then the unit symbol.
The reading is 0.7 mA
